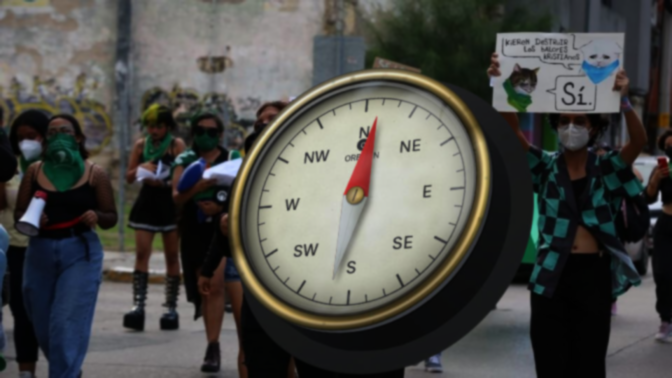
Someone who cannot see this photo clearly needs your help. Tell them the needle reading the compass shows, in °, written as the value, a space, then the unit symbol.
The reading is 10 °
